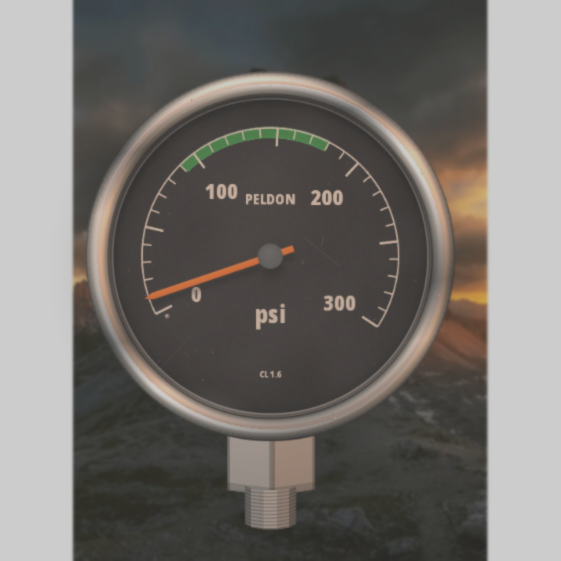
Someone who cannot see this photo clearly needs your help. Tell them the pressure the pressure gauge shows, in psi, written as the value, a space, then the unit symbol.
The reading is 10 psi
